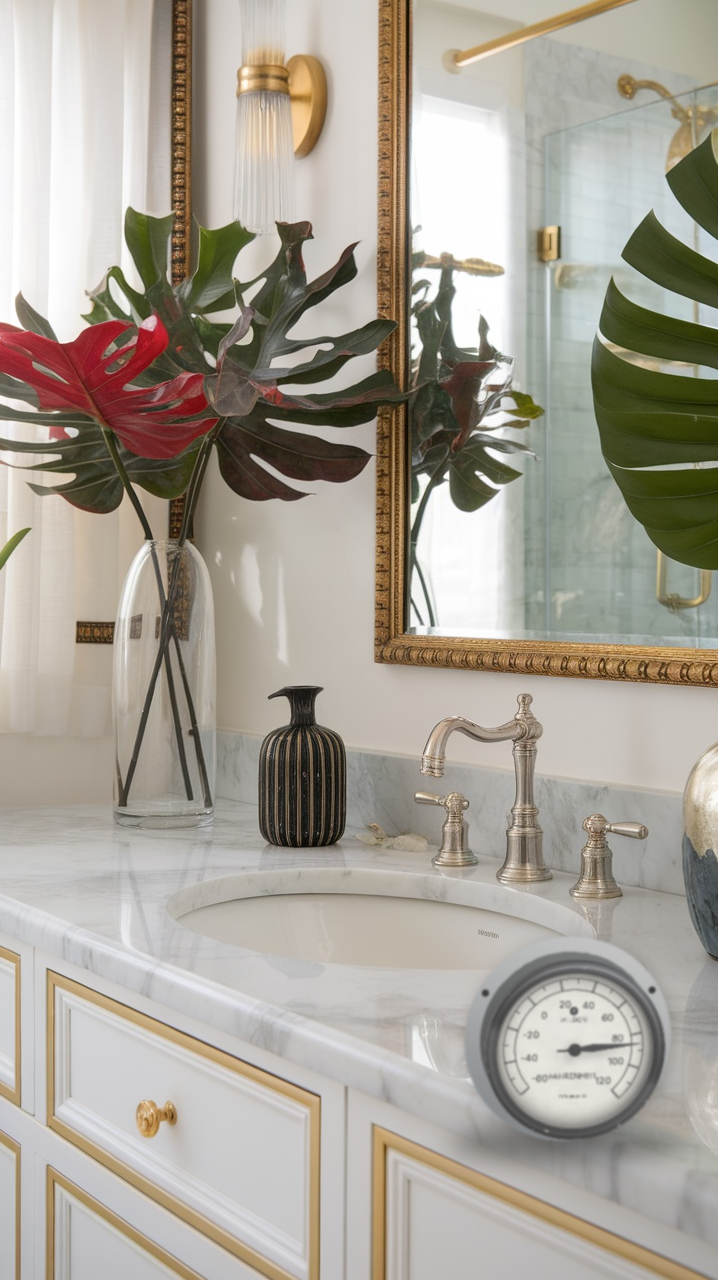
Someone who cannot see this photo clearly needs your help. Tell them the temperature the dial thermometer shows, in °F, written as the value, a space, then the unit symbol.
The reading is 85 °F
